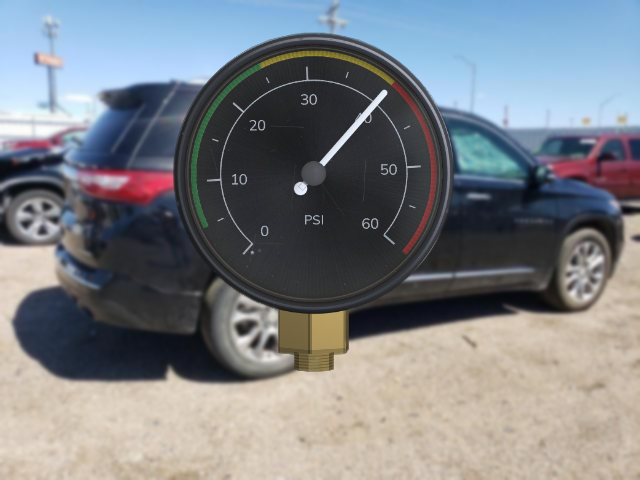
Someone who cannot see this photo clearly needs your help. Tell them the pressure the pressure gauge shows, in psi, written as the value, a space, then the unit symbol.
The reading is 40 psi
